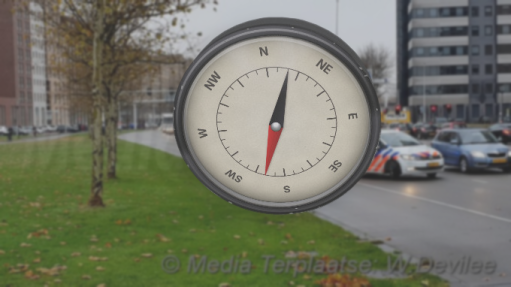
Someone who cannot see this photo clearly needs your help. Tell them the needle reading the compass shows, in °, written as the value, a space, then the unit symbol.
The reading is 200 °
